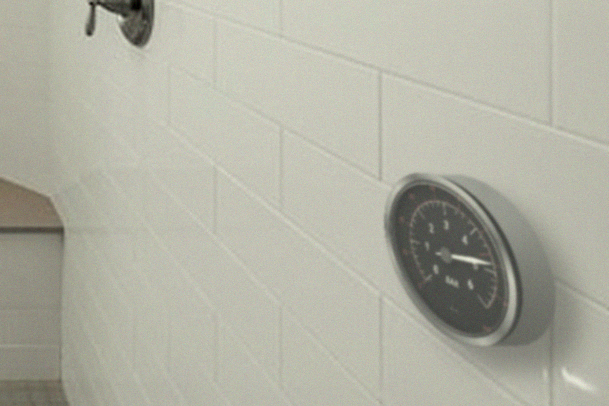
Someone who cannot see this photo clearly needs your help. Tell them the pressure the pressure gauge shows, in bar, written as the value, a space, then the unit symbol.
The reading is 4.8 bar
